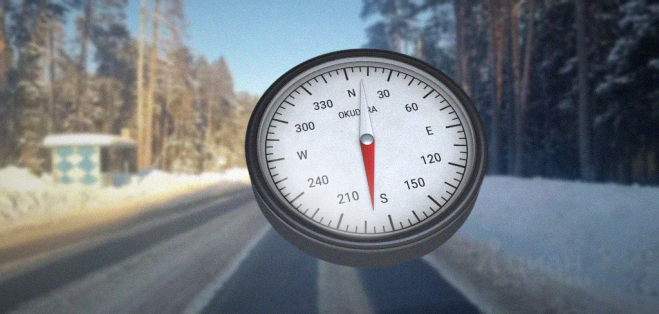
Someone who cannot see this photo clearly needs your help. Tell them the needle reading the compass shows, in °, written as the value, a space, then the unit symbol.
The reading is 190 °
